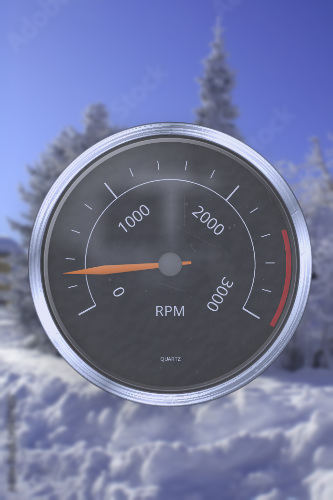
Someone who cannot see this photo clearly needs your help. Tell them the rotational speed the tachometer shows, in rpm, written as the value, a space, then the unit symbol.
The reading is 300 rpm
